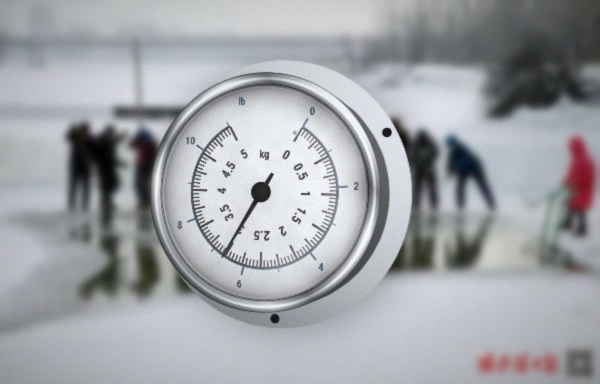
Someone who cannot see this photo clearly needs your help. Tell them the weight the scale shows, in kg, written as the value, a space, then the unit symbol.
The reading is 3 kg
